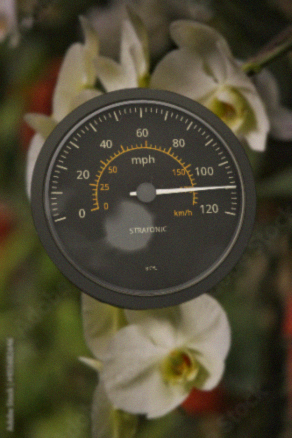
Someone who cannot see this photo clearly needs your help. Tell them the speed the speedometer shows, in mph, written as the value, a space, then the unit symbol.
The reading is 110 mph
